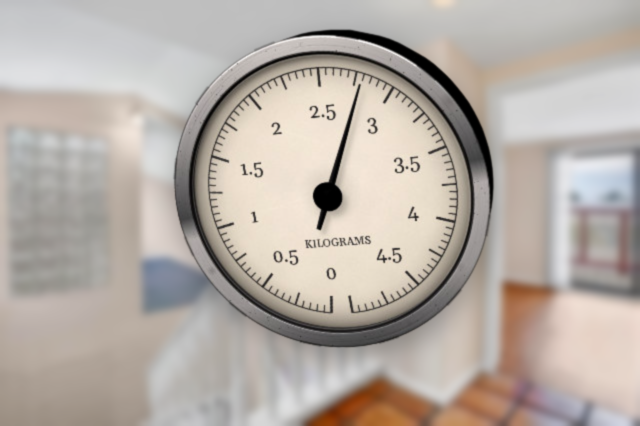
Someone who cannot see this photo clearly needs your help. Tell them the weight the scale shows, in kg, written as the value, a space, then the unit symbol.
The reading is 2.8 kg
